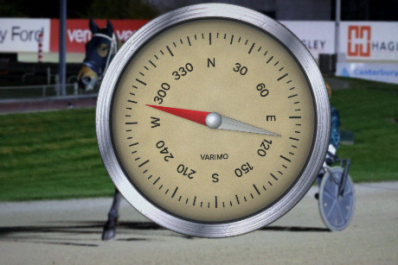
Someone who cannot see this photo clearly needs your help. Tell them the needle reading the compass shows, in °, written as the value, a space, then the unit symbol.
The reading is 285 °
